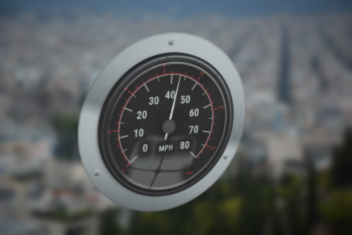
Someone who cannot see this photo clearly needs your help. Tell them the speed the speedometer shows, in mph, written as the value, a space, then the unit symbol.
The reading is 42.5 mph
